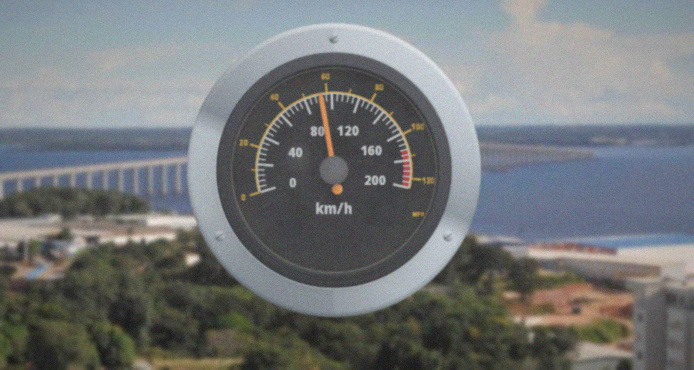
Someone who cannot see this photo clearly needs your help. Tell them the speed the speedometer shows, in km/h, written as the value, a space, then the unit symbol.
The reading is 92 km/h
